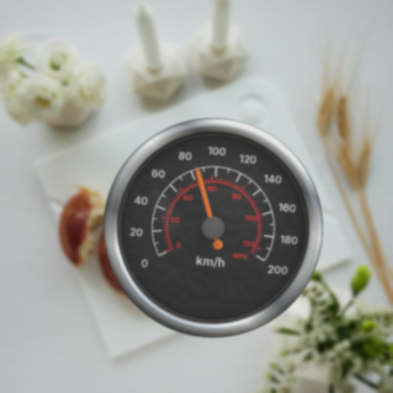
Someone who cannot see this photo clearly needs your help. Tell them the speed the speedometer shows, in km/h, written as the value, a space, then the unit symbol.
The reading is 85 km/h
